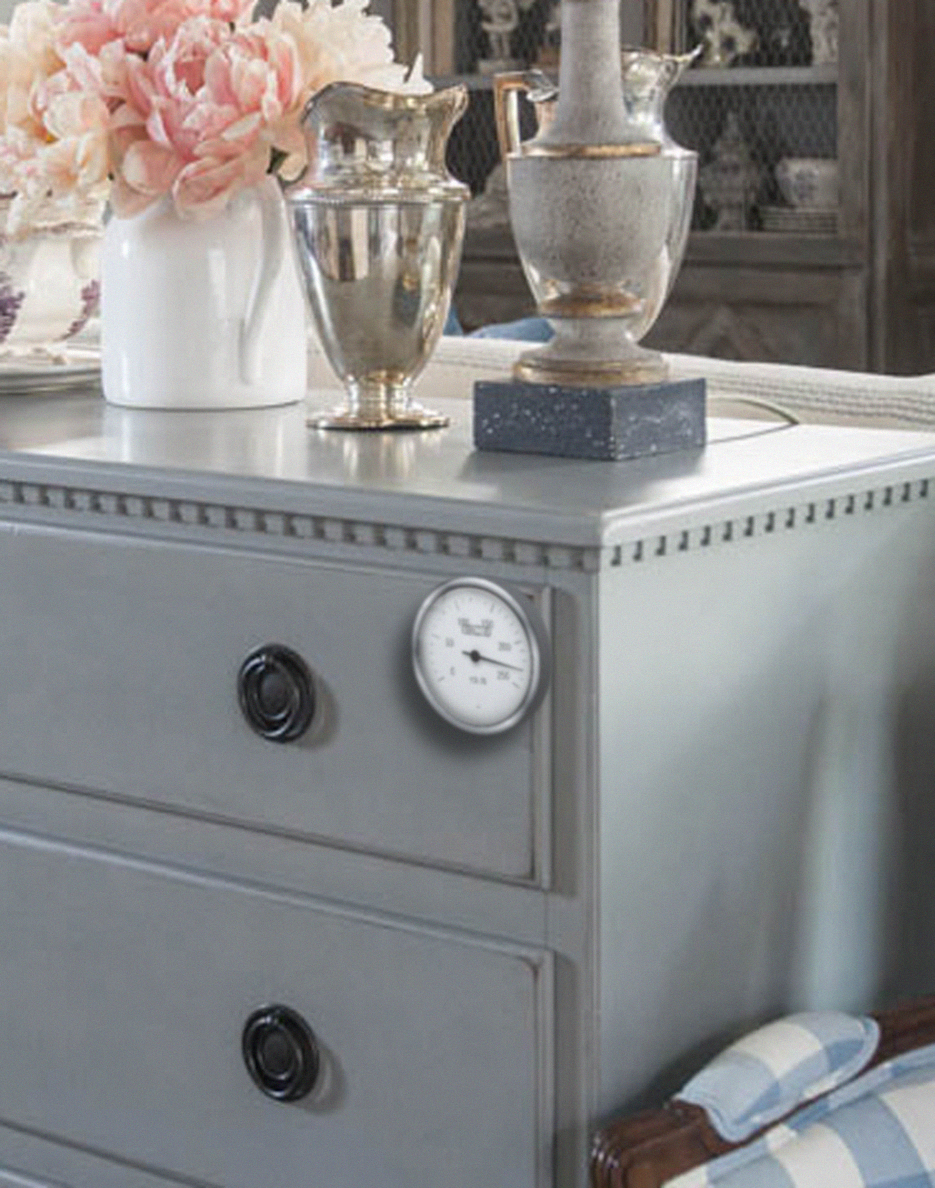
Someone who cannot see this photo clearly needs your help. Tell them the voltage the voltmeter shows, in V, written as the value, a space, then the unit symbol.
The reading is 230 V
